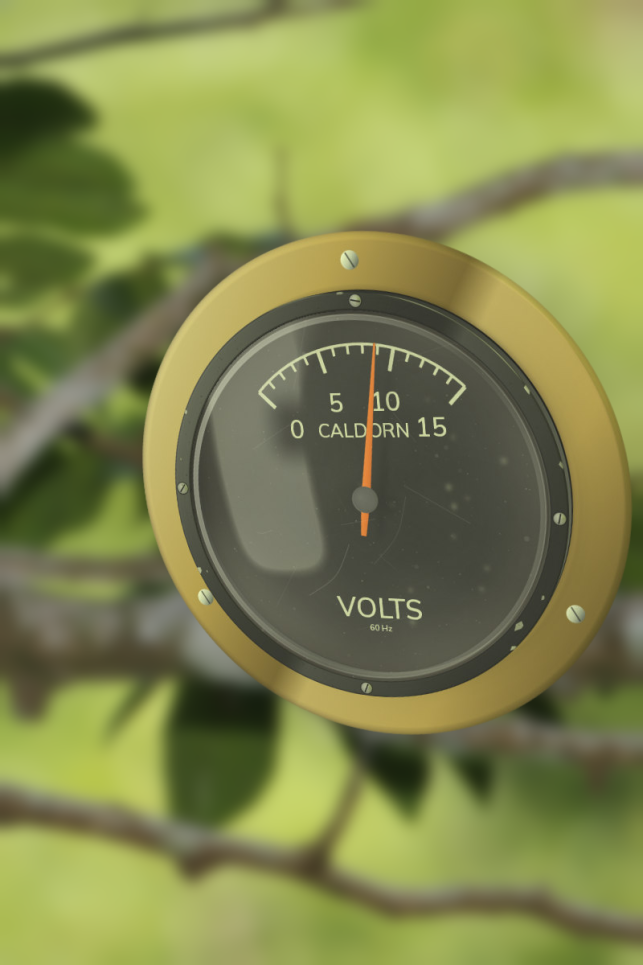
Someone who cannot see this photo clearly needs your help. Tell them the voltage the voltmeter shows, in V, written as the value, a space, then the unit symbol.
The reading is 9 V
